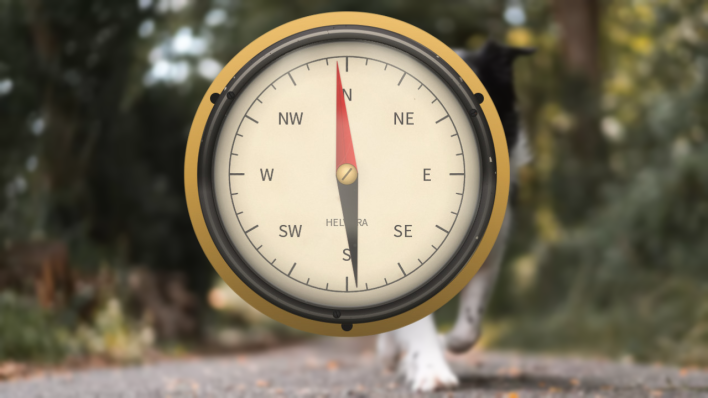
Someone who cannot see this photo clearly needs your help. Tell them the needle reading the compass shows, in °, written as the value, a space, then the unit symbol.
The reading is 355 °
